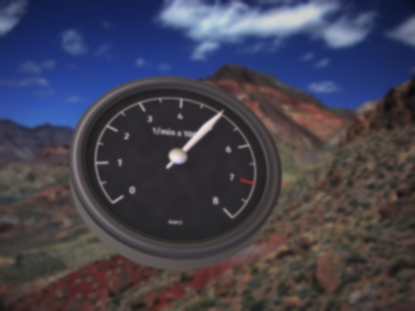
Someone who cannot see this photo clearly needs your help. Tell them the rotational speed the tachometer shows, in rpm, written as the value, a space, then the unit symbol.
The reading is 5000 rpm
